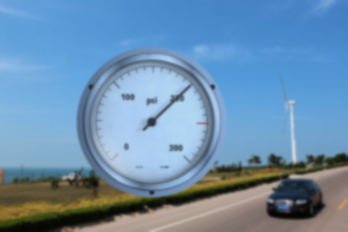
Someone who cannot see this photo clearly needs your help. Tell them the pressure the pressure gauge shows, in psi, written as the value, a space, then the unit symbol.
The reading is 200 psi
